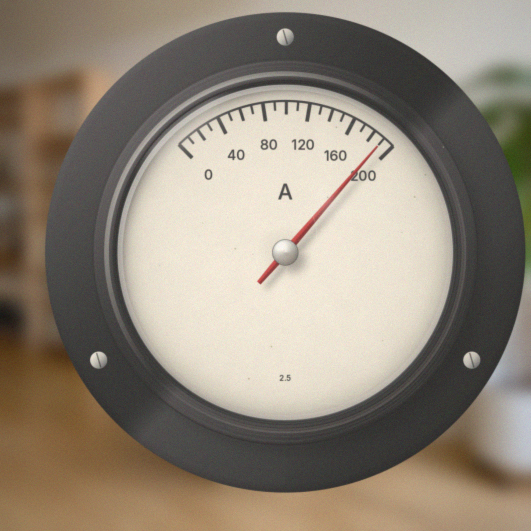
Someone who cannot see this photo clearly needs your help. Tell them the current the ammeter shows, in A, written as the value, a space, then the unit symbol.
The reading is 190 A
